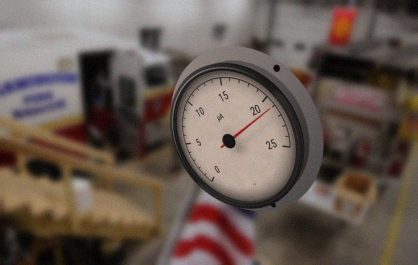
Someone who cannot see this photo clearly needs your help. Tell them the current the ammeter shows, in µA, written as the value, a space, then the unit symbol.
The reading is 21 µA
